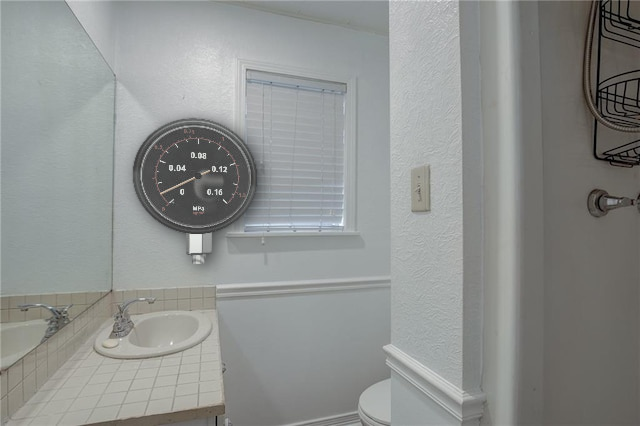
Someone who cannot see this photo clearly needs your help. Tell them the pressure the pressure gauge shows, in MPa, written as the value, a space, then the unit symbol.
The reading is 0.01 MPa
